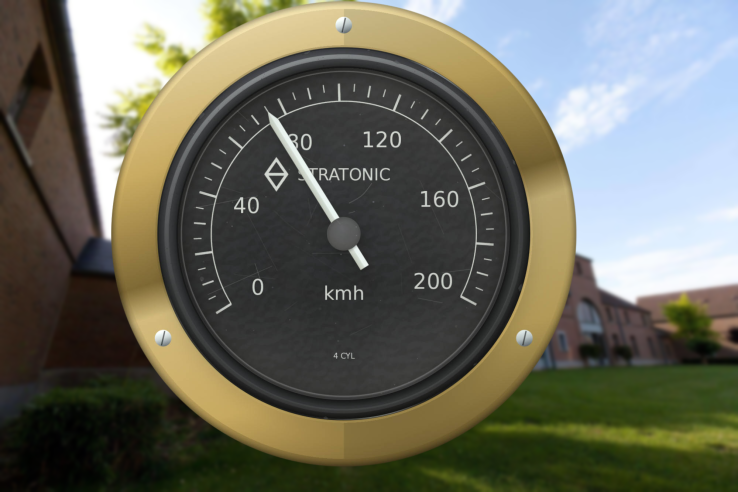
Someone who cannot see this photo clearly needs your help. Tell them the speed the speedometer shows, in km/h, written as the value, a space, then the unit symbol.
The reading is 75 km/h
